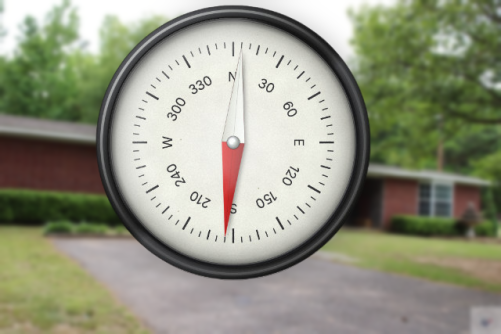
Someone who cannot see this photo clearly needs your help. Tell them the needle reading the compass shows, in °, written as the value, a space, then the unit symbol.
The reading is 185 °
